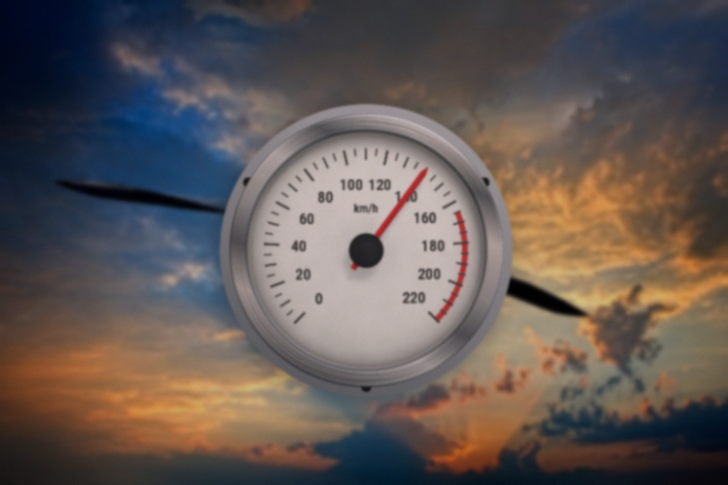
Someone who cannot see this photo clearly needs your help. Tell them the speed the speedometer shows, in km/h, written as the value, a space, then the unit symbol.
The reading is 140 km/h
